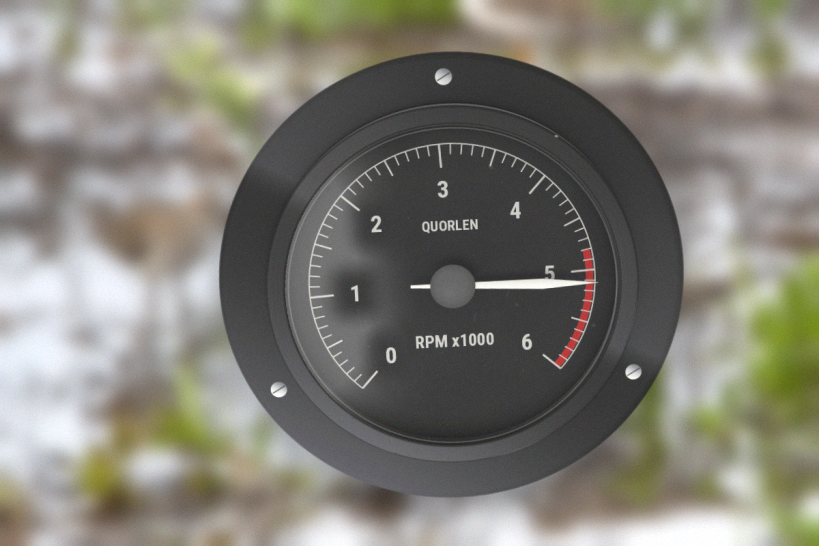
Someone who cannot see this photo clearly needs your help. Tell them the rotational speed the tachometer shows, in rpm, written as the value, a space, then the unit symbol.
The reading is 5100 rpm
